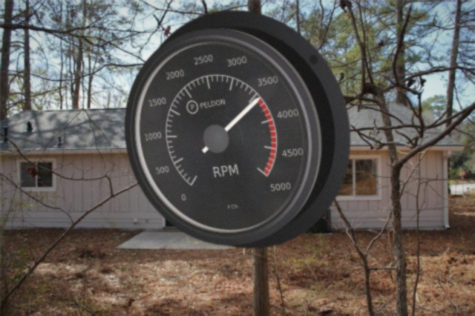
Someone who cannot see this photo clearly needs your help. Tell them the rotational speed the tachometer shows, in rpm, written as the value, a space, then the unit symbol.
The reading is 3600 rpm
